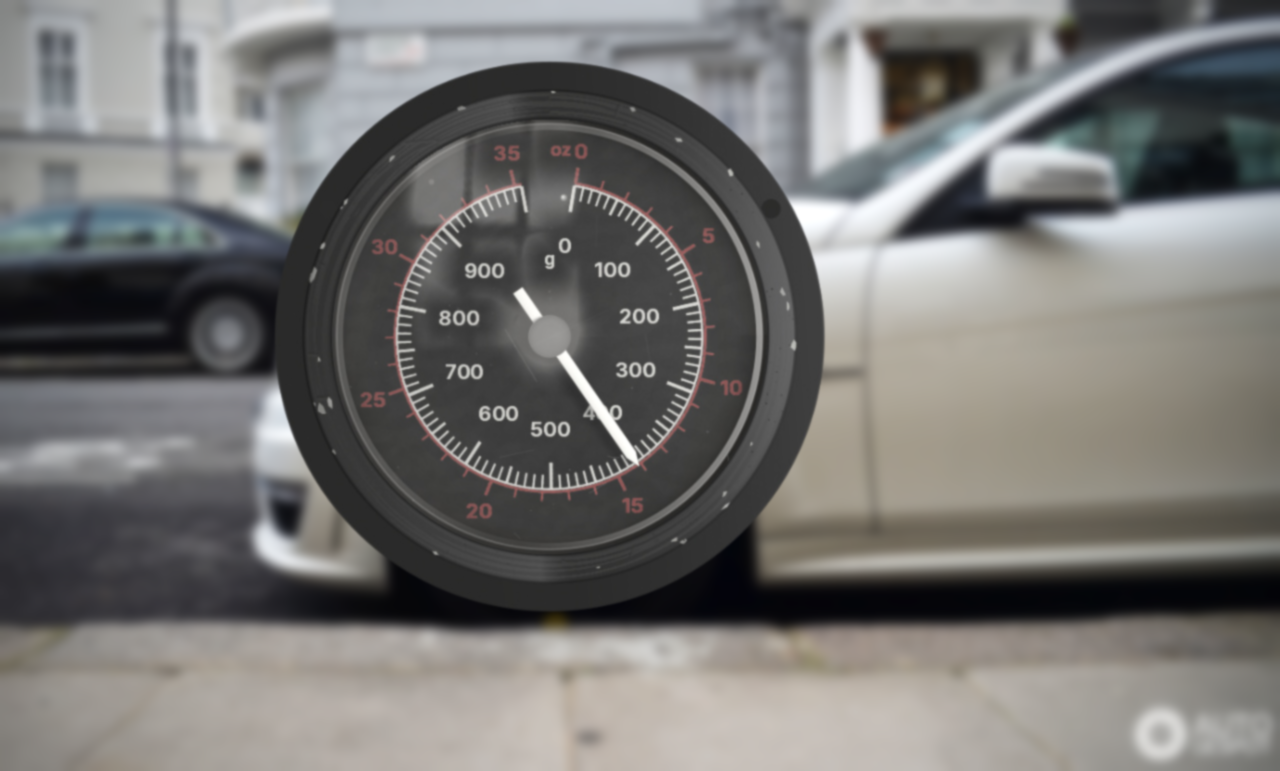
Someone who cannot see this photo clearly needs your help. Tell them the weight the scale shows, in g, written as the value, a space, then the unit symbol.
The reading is 400 g
